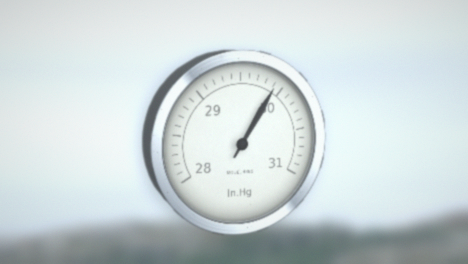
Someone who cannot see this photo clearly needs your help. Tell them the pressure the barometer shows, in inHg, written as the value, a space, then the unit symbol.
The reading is 29.9 inHg
